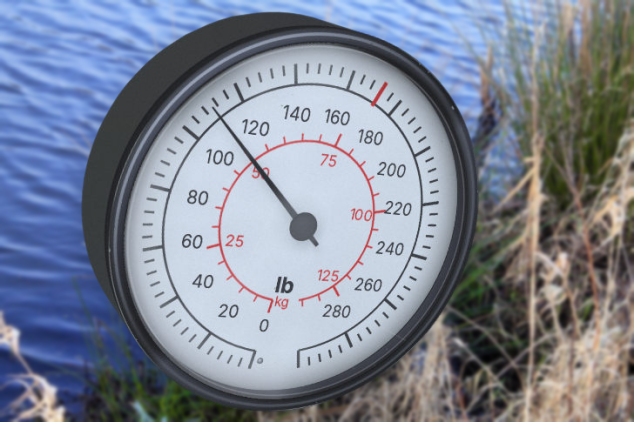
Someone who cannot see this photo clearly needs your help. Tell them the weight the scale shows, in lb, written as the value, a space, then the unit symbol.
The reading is 110 lb
